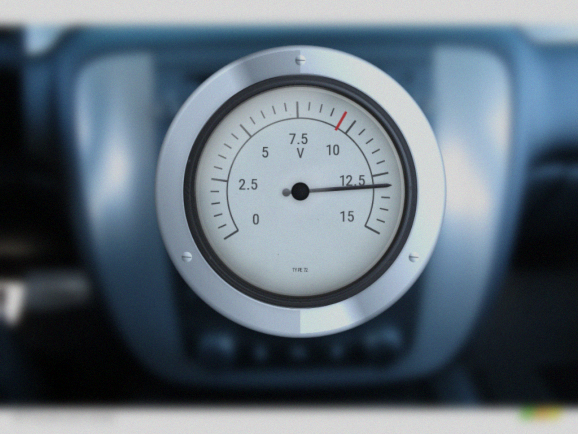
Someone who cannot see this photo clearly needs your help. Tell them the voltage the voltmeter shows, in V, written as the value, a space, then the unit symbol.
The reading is 13 V
